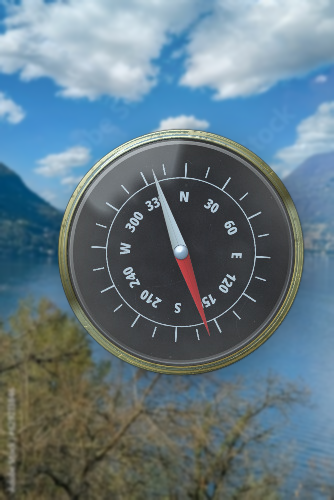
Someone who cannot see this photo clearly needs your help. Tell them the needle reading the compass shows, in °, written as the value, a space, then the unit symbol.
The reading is 157.5 °
